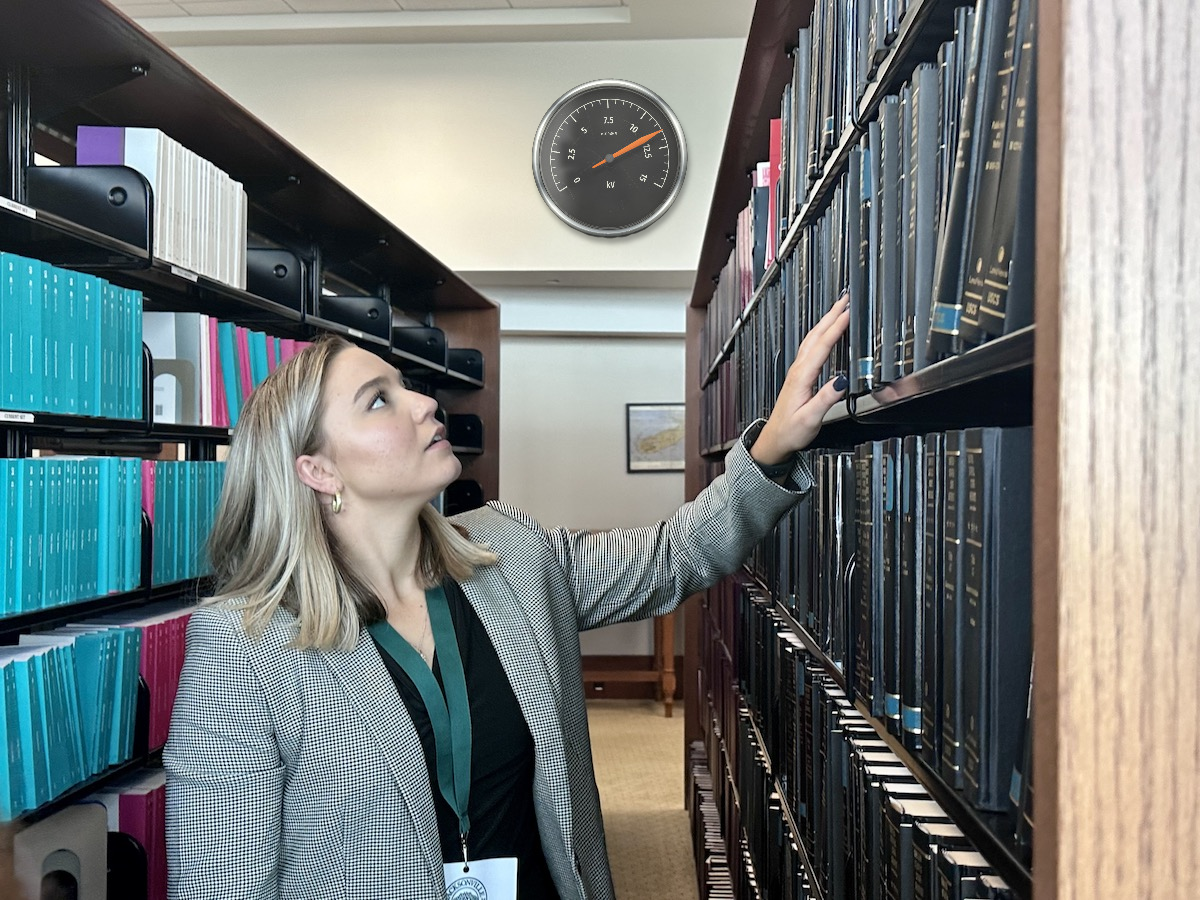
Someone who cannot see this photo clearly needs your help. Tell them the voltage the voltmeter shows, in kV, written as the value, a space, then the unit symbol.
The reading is 11.5 kV
